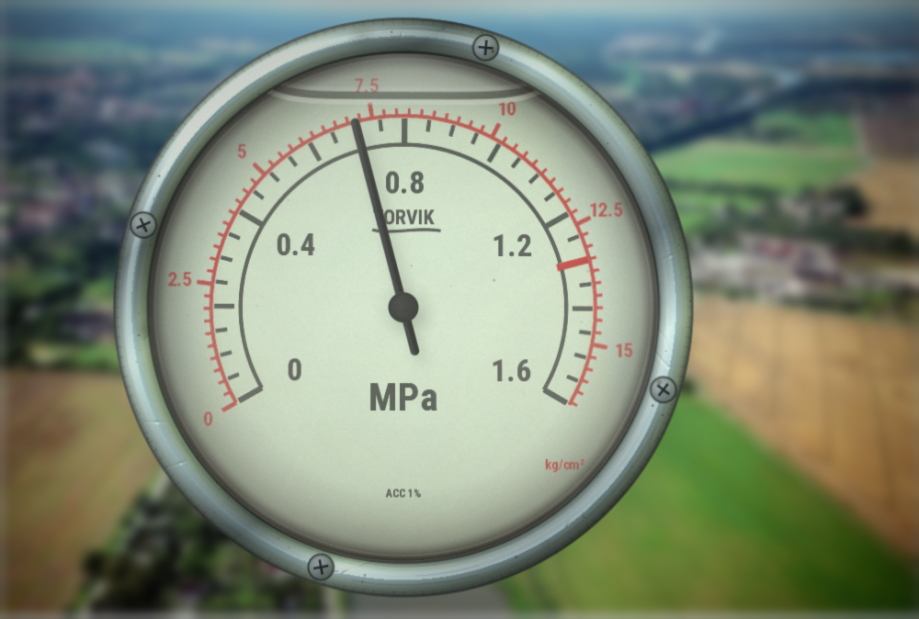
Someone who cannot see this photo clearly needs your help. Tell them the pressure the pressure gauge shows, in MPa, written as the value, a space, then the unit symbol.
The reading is 0.7 MPa
